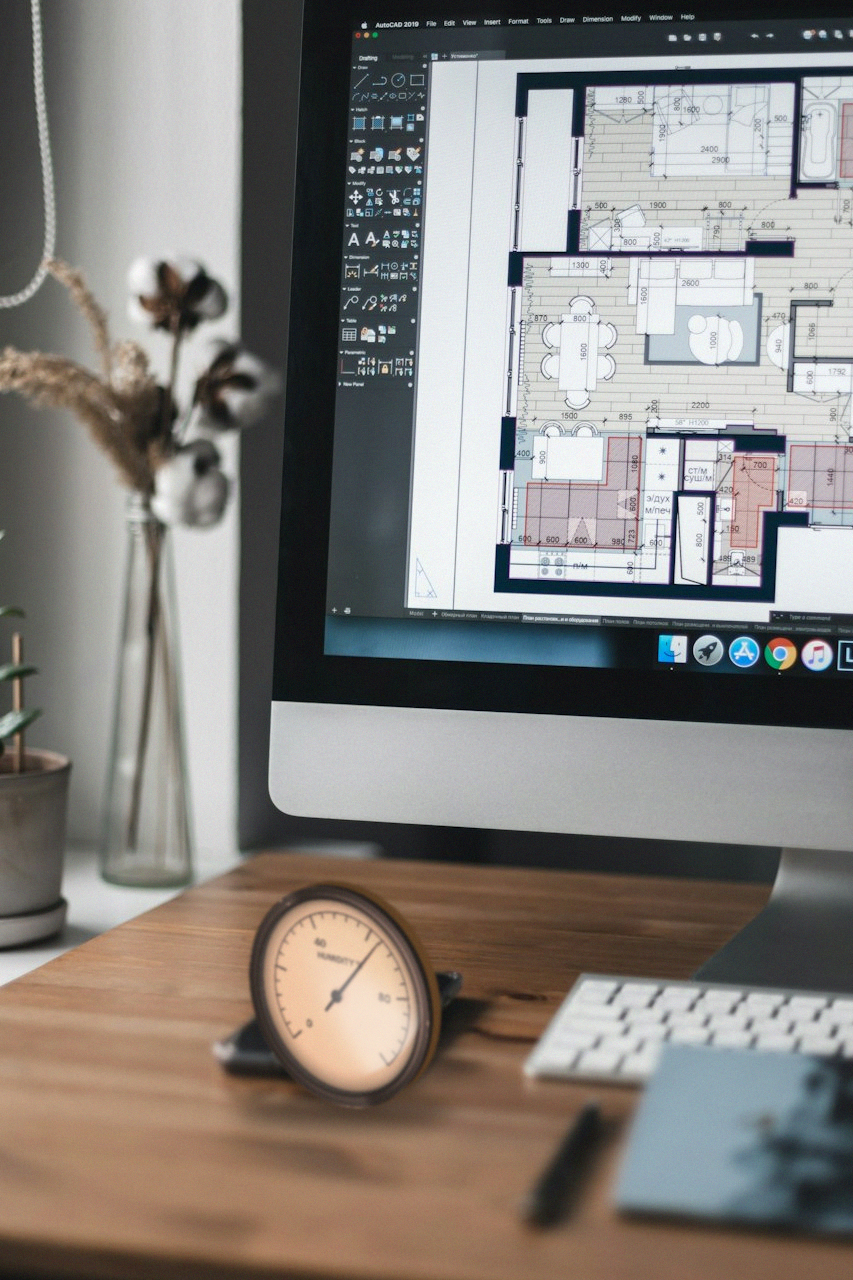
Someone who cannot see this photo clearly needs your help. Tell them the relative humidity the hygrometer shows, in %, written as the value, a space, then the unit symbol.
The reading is 64 %
